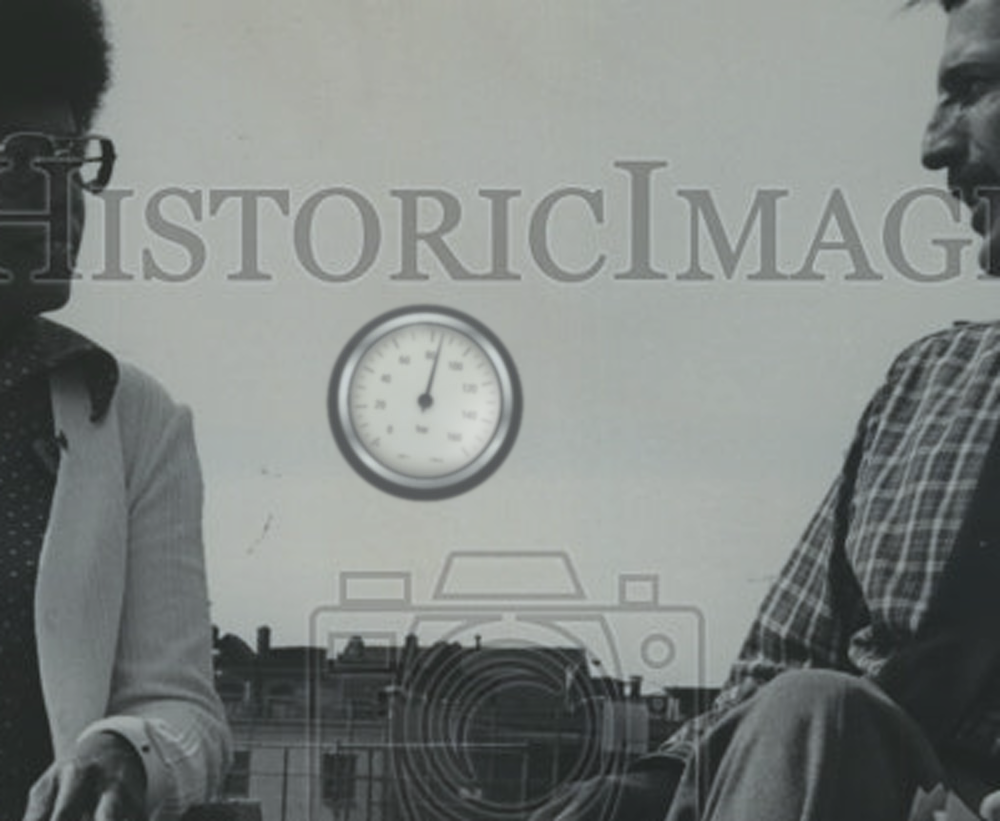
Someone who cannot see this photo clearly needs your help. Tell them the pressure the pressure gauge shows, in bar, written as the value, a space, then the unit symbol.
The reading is 85 bar
